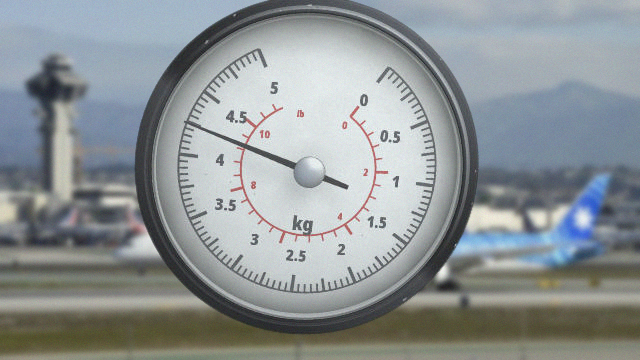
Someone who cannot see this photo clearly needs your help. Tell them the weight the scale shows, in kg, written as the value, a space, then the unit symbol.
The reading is 4.25 kg
